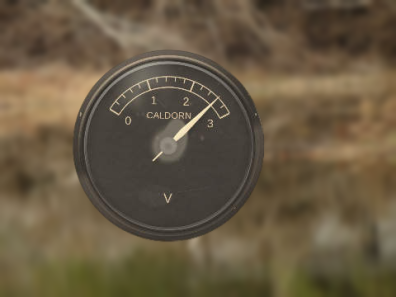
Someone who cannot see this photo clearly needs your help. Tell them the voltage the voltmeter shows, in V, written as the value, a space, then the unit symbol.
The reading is 2.6 V
